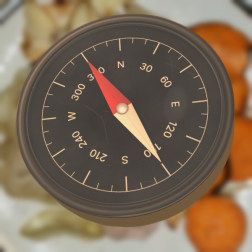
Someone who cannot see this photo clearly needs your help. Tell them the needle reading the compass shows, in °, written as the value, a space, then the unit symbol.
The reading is 330 °
